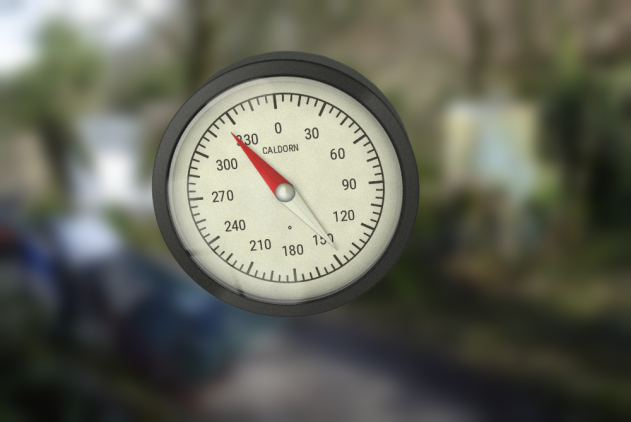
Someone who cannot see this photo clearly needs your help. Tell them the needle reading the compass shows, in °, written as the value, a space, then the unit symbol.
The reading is 325 °
